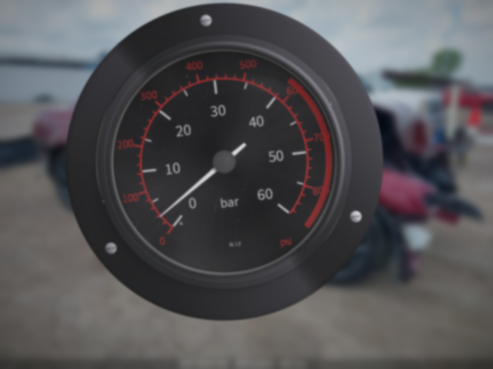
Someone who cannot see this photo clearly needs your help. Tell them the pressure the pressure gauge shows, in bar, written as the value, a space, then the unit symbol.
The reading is 2.5 bar
